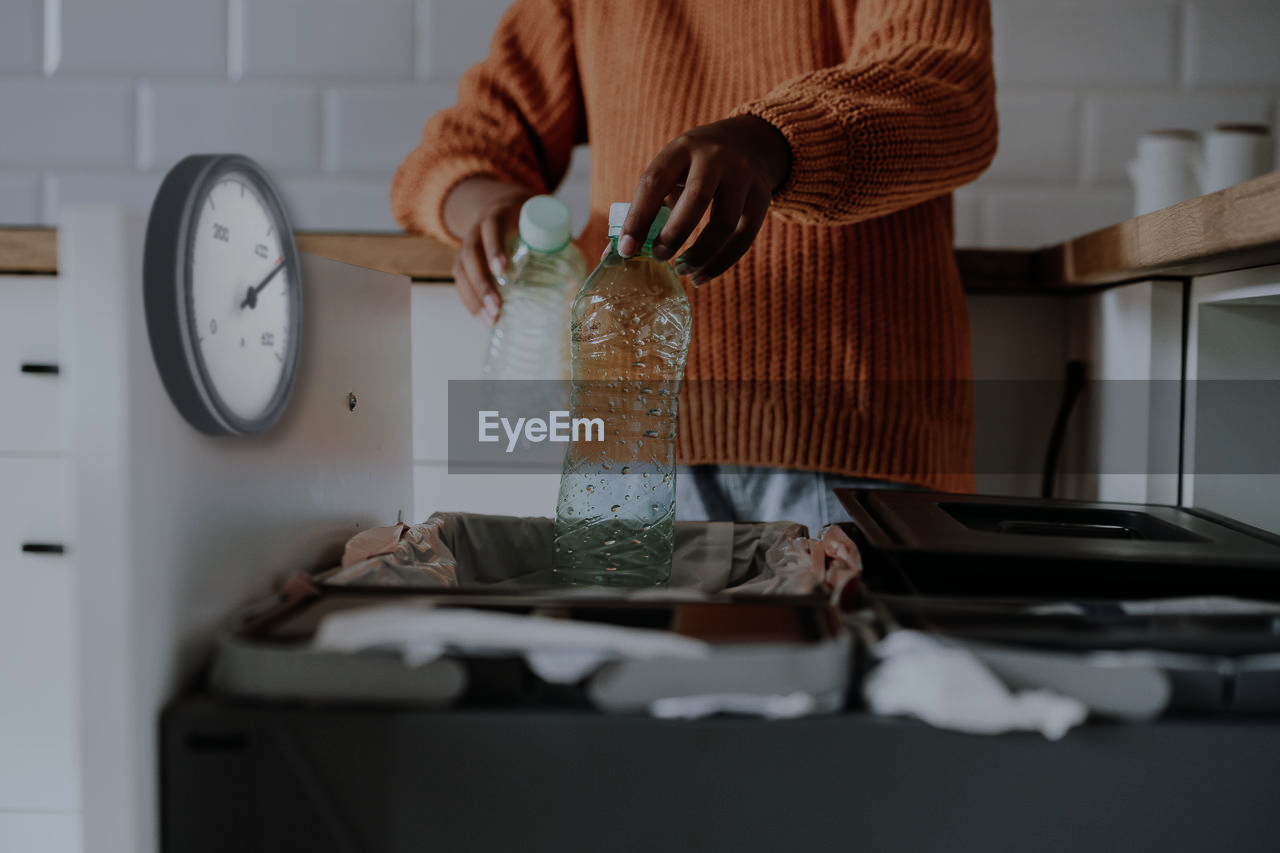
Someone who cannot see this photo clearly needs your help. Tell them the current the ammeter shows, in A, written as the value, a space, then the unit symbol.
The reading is 450 A
